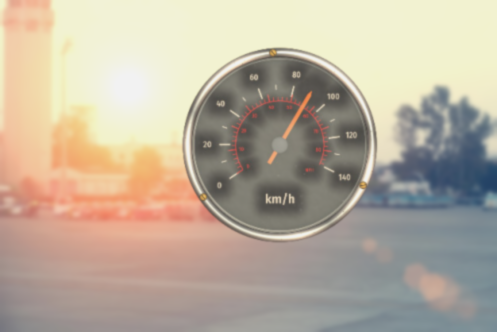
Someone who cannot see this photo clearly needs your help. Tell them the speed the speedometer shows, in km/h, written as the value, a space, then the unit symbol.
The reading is 90 km/h
